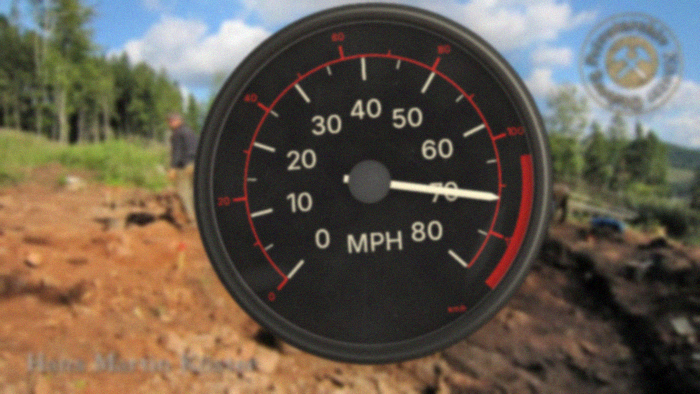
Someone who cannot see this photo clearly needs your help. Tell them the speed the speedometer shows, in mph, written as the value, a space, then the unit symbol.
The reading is 70 mph
